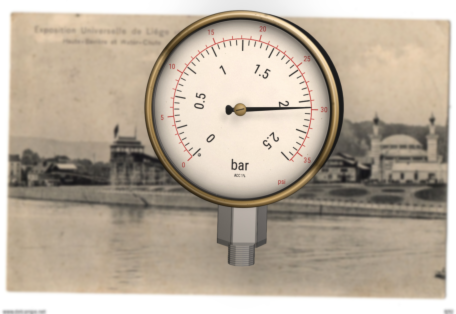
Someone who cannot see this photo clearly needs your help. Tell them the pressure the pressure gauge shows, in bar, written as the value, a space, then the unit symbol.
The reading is 2.05 bar
